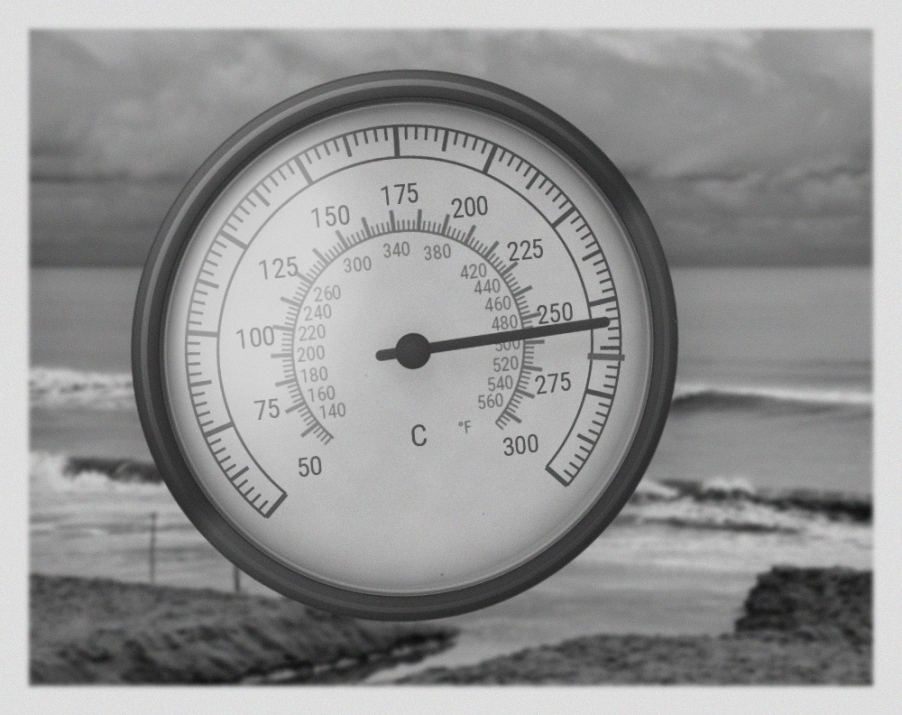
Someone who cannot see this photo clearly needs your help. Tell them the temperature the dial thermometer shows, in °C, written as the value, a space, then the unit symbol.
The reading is 255 °C
